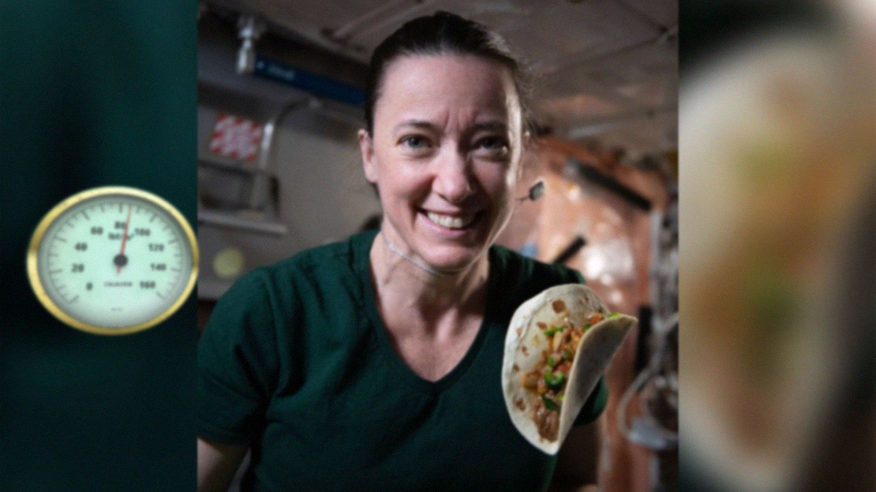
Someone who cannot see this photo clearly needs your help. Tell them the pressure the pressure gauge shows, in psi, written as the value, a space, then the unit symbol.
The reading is 85 psi
